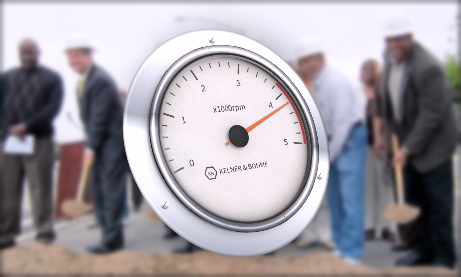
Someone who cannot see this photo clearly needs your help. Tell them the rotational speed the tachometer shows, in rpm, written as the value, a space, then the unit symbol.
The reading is 4200 rpm
